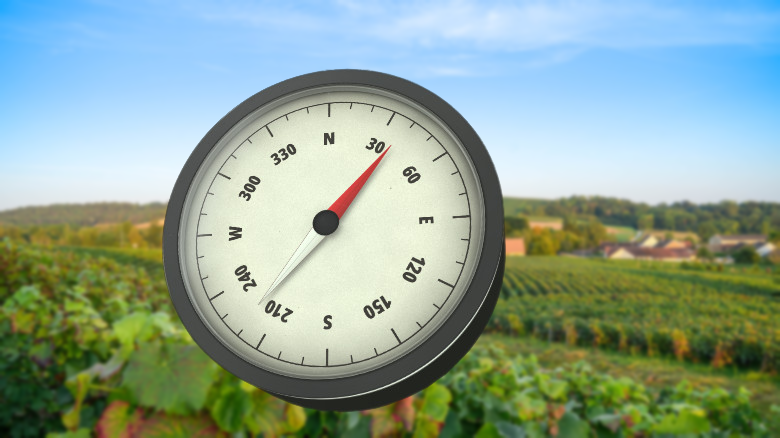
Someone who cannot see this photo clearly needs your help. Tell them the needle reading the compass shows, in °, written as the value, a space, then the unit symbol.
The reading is 40 °
